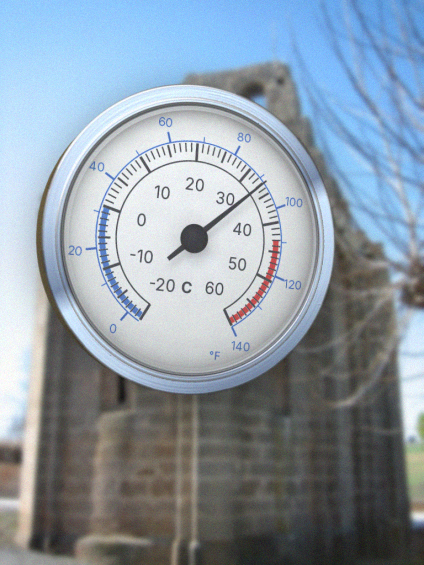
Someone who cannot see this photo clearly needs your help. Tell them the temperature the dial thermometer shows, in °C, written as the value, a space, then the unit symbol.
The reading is 33 °C
